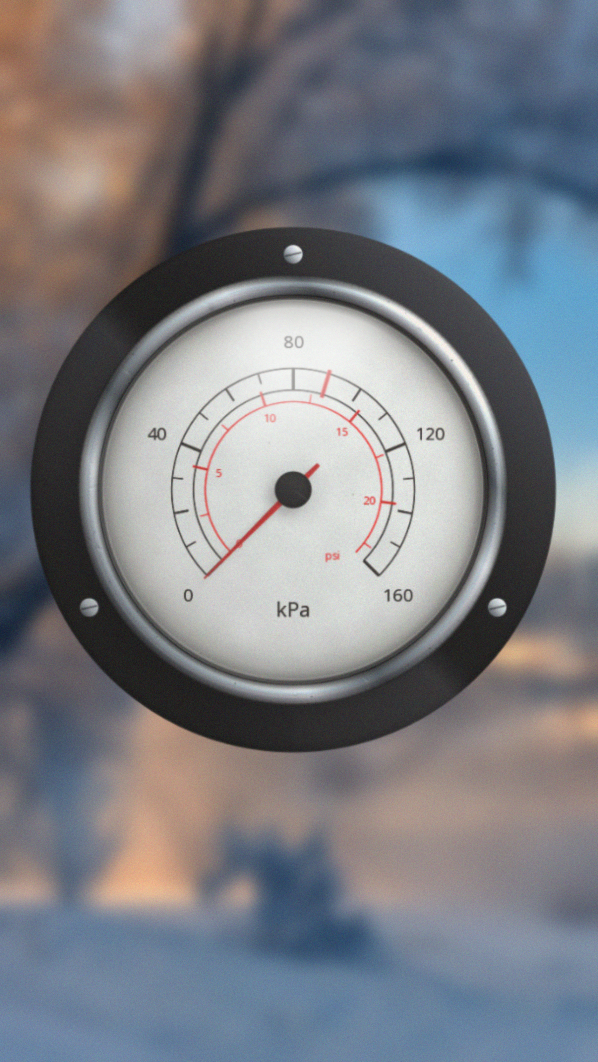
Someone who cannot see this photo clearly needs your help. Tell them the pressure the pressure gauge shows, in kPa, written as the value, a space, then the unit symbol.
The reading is 0 kPa
